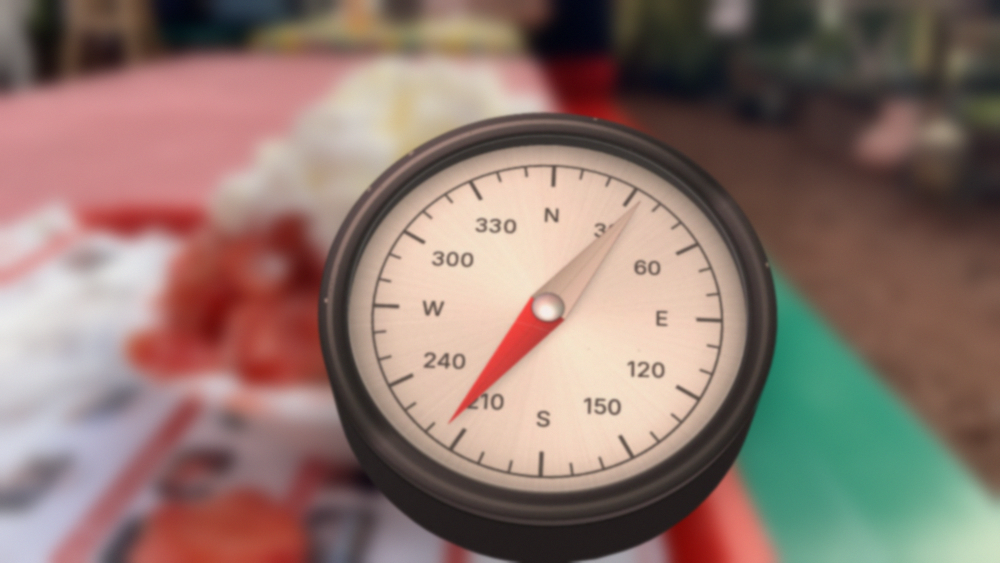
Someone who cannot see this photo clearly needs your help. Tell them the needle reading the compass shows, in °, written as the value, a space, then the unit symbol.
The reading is 215 °
